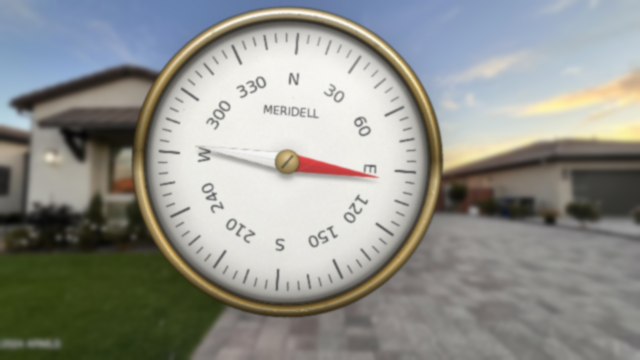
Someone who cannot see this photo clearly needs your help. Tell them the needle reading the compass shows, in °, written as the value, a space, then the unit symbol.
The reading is 95 °
